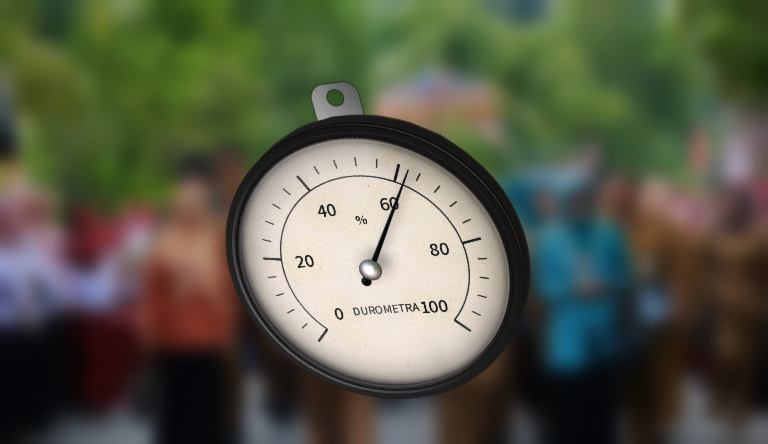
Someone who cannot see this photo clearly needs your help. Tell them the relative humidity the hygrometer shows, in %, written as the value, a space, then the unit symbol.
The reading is 62 %
